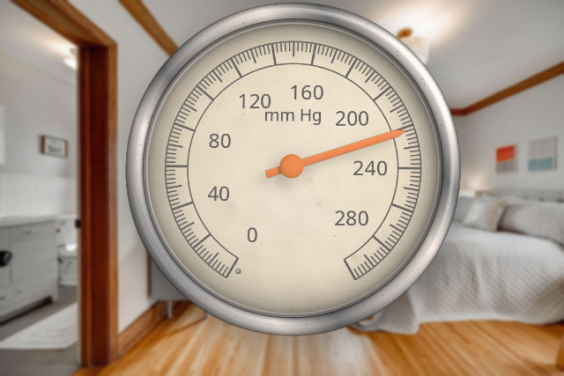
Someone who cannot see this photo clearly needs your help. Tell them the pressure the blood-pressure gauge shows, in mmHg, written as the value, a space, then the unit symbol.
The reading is 222 mmHg
